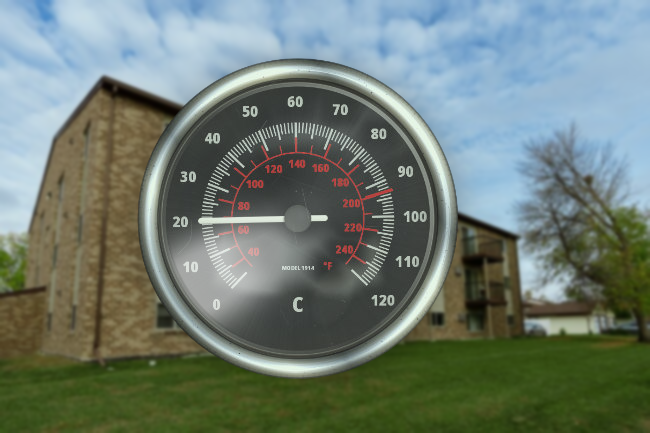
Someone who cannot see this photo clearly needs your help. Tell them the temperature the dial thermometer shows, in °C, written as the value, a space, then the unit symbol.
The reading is 20 °C
